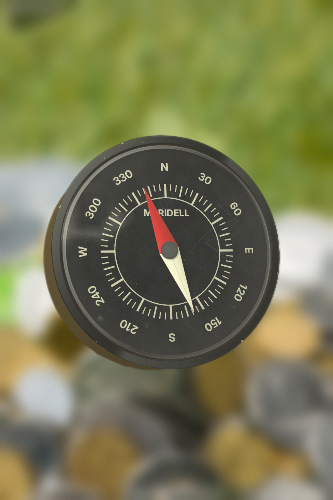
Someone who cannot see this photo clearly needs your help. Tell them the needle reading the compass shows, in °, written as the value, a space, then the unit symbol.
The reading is 340 °
